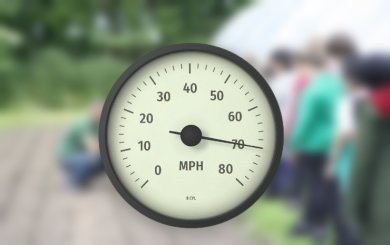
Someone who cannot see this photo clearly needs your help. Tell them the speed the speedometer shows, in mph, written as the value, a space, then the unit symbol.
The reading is 70 mph
